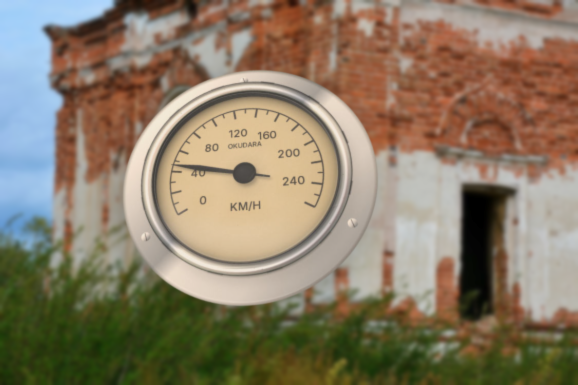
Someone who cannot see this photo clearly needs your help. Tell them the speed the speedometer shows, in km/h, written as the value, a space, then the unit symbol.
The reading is 45 km/h
